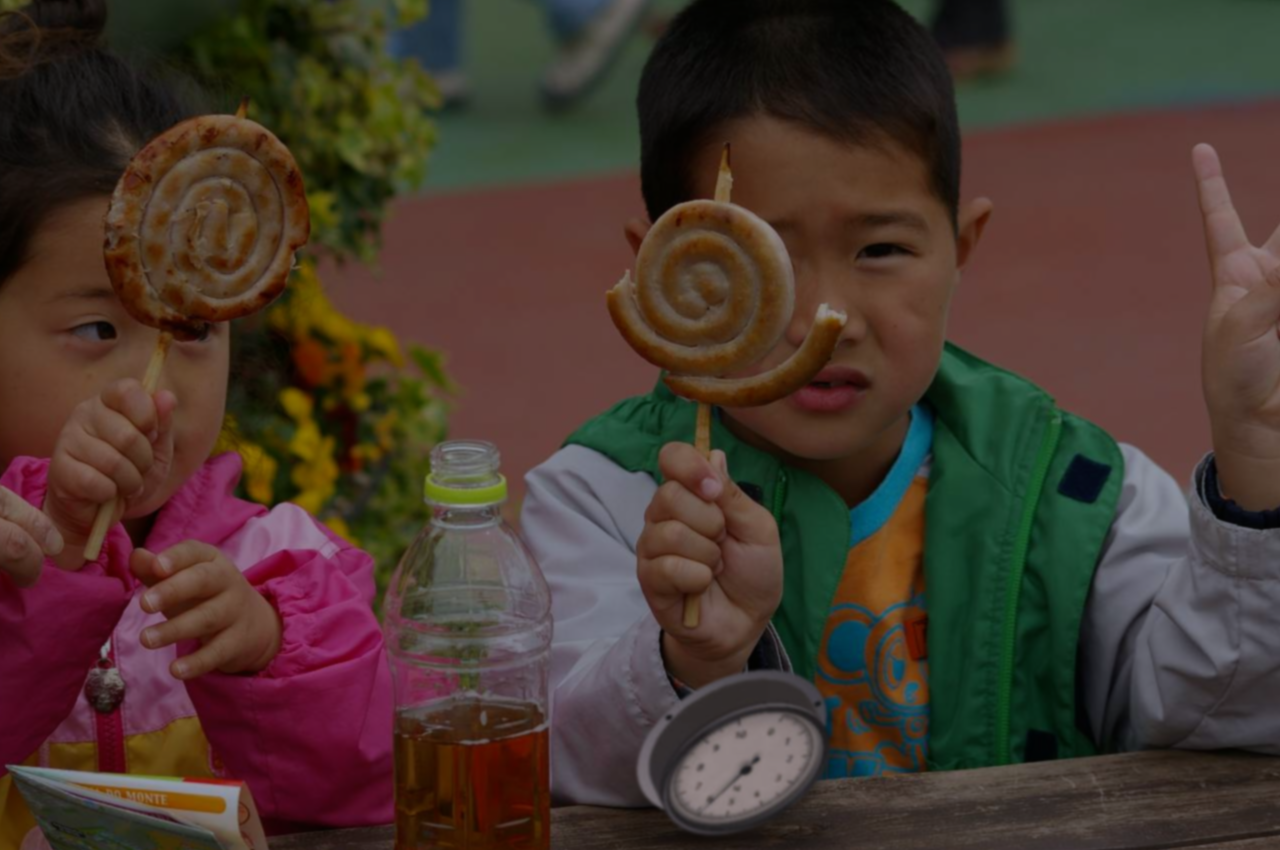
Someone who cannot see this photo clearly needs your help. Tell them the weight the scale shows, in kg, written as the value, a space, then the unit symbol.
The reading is 6 kg
